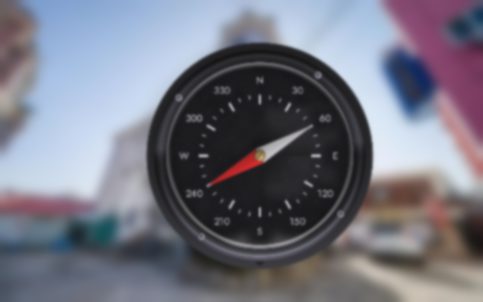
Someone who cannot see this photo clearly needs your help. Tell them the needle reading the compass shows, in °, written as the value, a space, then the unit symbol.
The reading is 240 °
